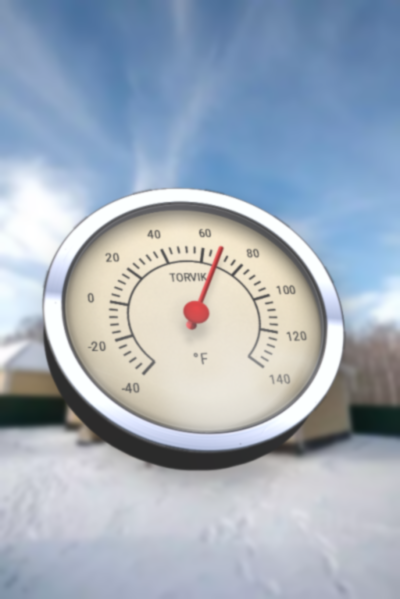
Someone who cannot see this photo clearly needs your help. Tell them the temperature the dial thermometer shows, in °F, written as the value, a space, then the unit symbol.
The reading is 68 °F
